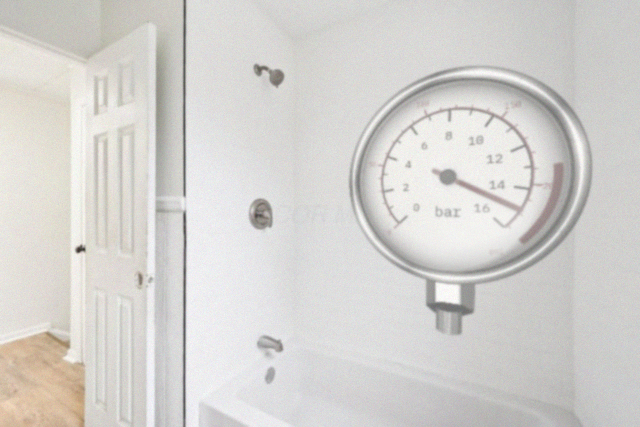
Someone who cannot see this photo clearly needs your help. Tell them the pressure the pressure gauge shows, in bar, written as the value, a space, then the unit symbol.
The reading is 15 bar
